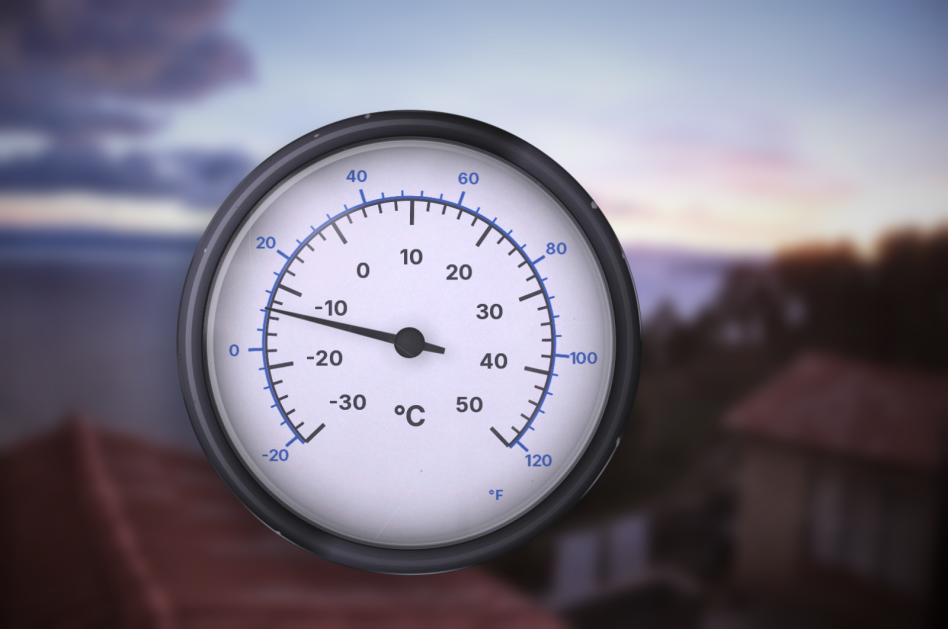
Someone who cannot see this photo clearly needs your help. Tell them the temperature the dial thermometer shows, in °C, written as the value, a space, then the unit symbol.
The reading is -13 °C
